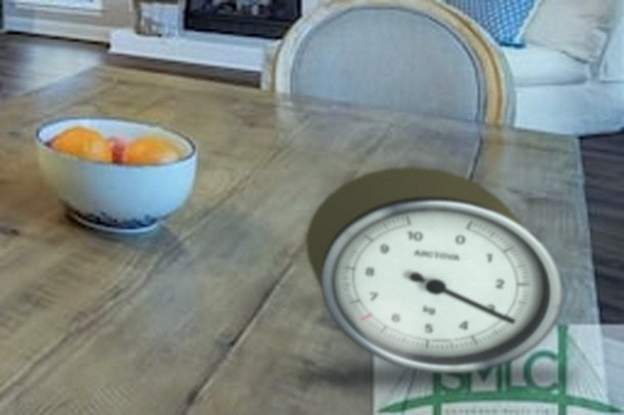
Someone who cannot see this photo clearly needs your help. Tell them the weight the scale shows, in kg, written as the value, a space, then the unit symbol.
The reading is 3 kg
